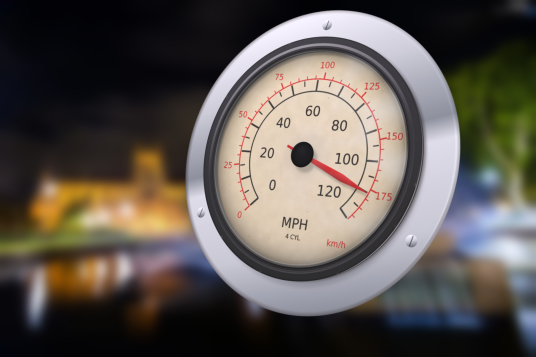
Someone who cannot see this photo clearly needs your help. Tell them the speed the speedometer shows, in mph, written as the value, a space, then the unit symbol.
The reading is 110 mph
